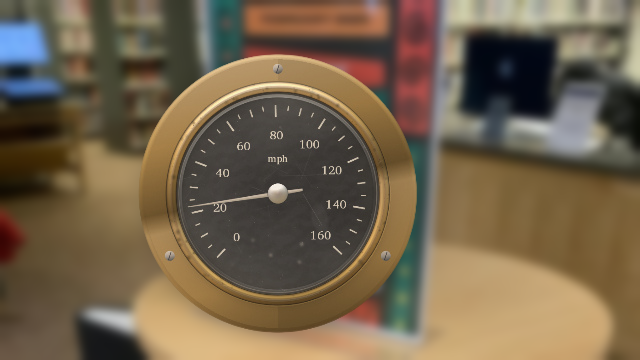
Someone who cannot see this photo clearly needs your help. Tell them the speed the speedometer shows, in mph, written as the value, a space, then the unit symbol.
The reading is 22.5 mph
